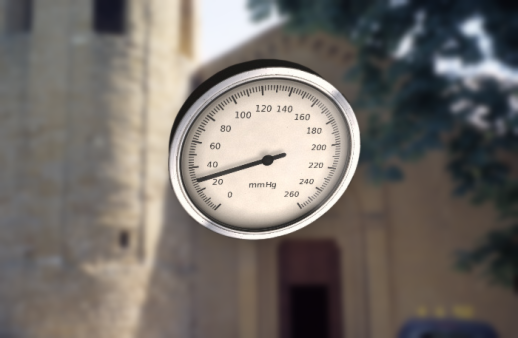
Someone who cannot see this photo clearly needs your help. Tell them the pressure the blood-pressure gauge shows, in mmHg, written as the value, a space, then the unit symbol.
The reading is 30 mmHg
